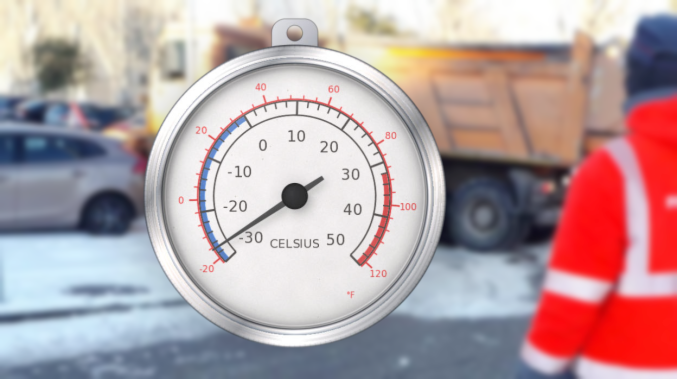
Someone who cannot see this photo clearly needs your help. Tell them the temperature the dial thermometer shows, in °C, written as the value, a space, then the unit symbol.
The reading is -27 °C
